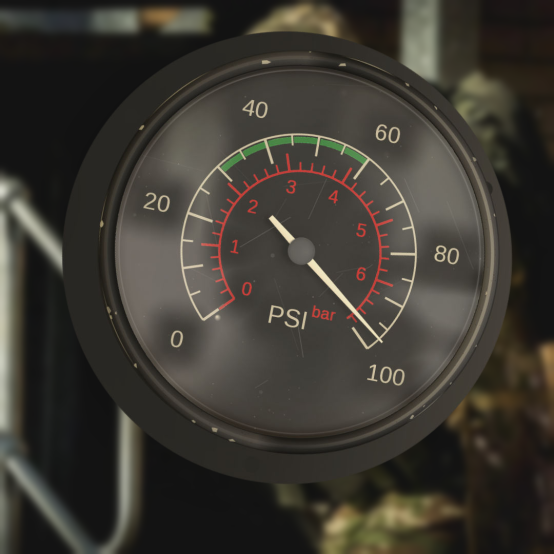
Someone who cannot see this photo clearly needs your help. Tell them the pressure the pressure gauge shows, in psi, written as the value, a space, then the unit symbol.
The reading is 97.5 psi
